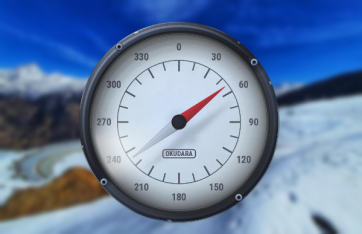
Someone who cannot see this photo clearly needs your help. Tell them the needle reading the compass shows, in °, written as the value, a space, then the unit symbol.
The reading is 52.5 °
